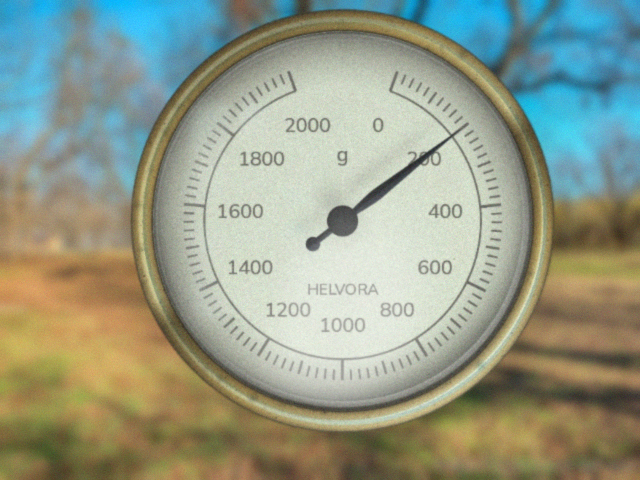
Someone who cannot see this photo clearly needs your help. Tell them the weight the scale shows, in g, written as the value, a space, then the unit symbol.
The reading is 200 g
